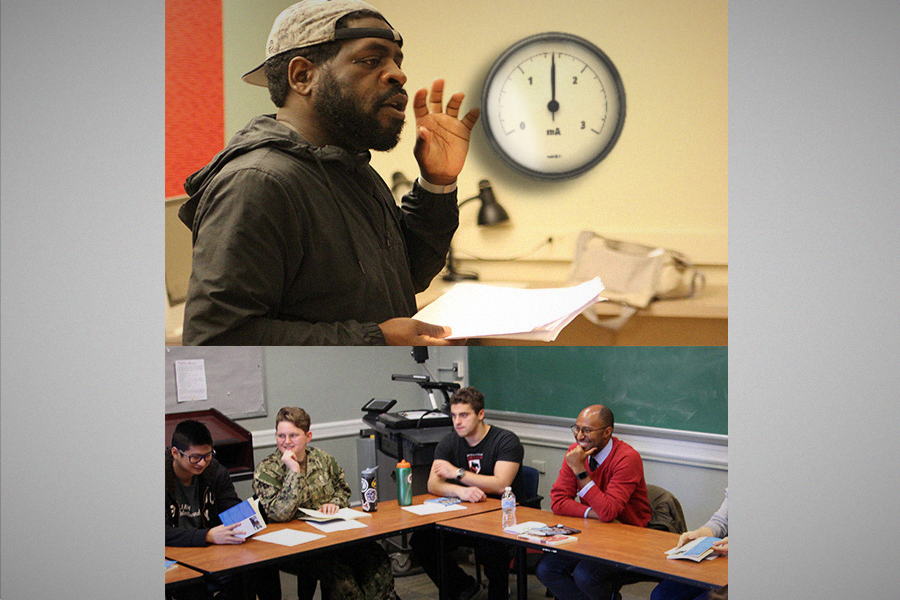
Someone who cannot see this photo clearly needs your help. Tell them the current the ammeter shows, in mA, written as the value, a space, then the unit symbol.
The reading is 1.5 mA
